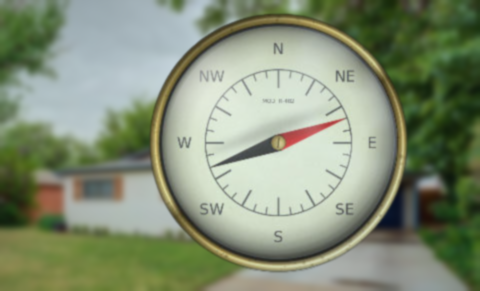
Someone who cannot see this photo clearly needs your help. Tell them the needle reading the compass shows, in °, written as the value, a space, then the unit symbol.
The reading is 70 °
